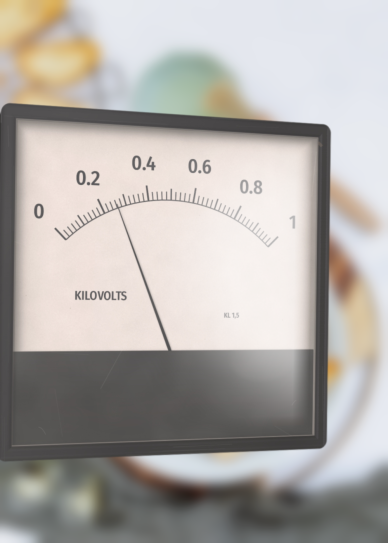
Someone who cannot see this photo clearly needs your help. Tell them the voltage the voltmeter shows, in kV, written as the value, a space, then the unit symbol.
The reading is 0.26 kV
